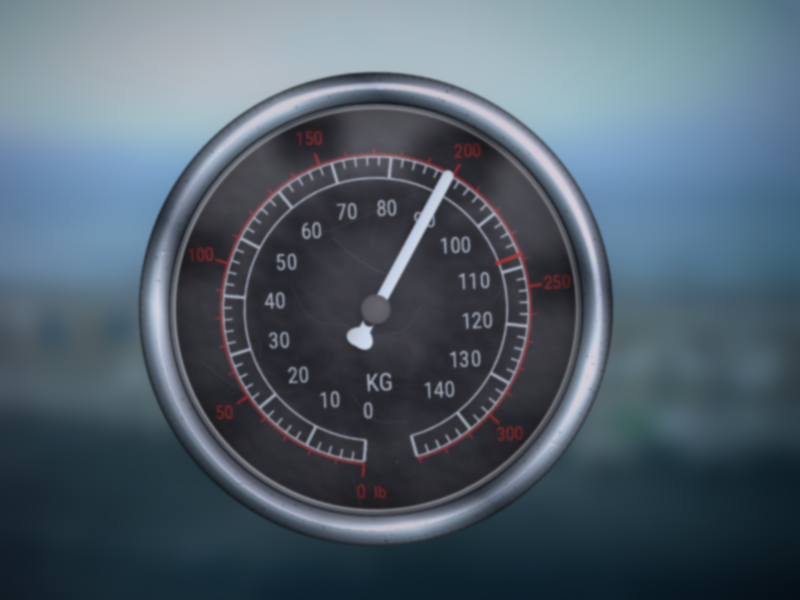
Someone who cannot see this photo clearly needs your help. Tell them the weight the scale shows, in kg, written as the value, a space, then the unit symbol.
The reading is 90 kg
